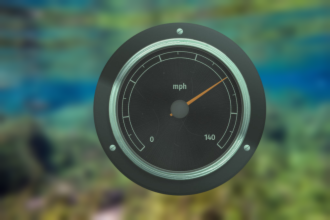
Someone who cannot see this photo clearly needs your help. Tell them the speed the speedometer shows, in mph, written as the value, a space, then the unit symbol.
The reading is 100 mph
